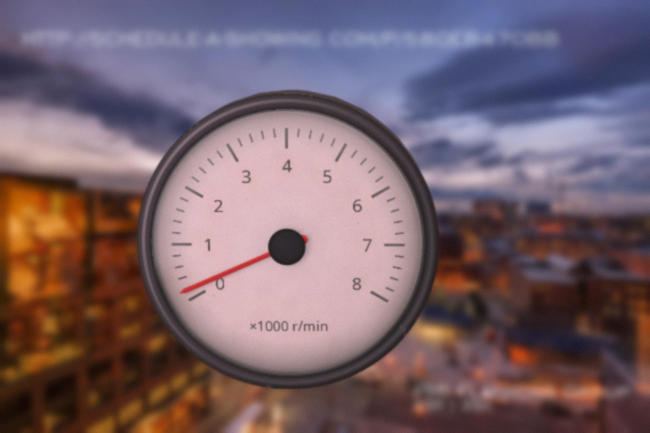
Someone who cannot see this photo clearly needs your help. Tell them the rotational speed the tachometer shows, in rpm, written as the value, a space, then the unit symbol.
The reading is 200 rpm
